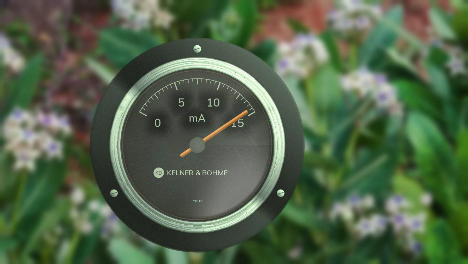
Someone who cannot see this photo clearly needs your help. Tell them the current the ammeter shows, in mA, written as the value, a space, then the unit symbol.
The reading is 14.5 mA
